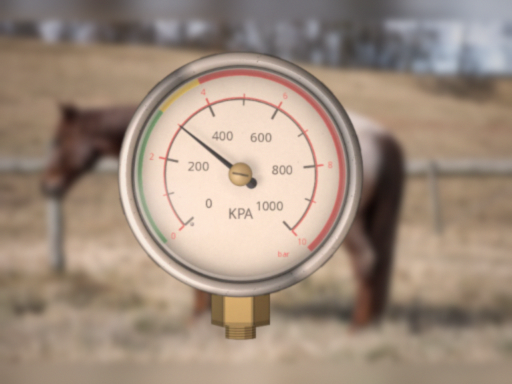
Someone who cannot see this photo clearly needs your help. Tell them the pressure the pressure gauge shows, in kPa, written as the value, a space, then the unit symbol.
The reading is 300 kPa
